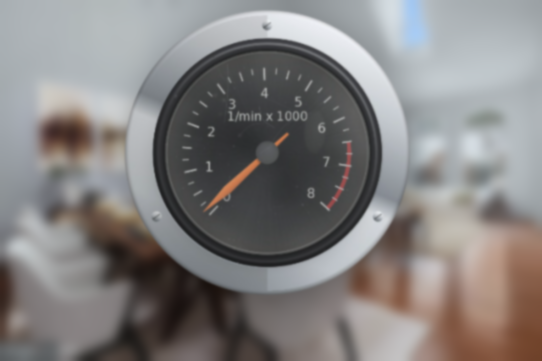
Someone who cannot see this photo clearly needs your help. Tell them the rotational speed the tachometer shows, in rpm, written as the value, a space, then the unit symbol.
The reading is 125 rpm
